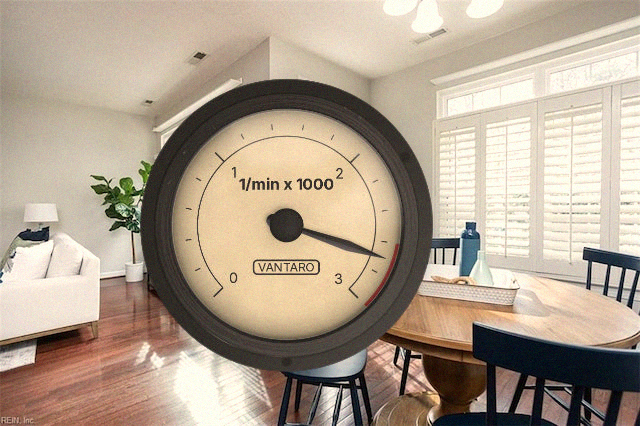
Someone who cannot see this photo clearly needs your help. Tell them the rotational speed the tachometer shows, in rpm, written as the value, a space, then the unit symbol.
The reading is 2700 rpm
